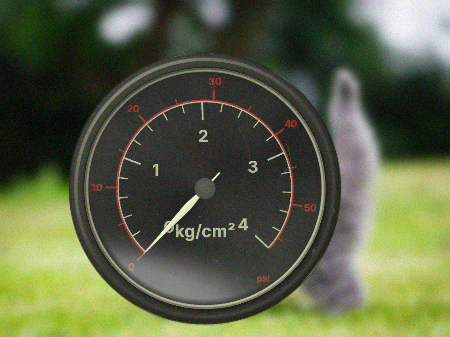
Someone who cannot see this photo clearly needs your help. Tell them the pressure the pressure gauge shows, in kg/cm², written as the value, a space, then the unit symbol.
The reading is 0 kg/cm²
